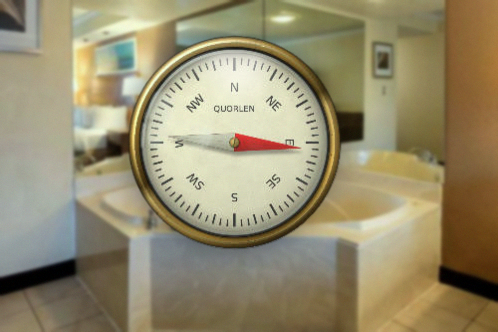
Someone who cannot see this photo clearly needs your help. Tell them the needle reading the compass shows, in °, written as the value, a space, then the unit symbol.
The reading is 95 °
